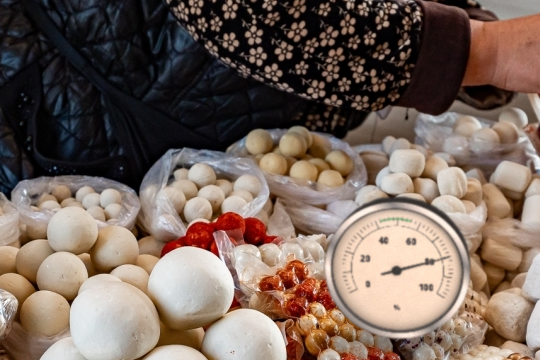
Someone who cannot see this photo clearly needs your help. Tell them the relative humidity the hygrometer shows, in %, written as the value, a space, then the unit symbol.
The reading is 80 %
